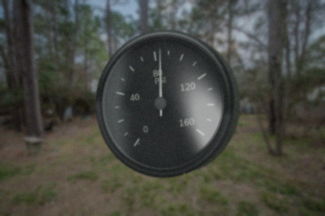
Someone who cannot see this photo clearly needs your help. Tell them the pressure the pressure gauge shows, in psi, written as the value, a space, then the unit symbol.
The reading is 85 psi
